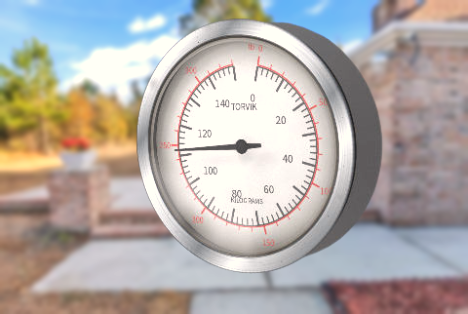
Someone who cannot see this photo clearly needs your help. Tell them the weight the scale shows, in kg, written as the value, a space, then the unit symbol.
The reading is 112 kg
